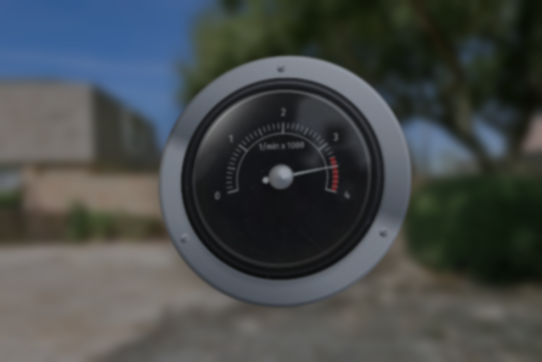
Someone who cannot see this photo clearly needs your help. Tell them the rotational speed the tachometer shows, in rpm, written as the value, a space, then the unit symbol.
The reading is 3500 rpm
